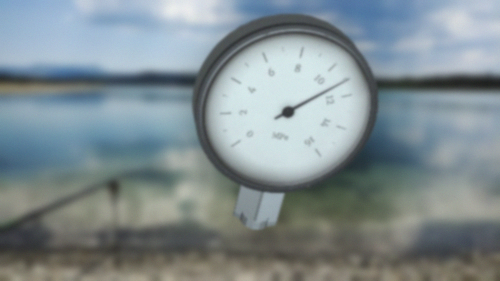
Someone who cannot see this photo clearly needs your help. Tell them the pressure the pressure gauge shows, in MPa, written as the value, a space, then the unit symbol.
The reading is 11 MPa
